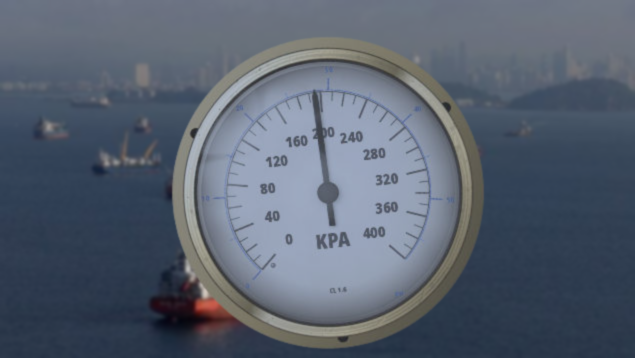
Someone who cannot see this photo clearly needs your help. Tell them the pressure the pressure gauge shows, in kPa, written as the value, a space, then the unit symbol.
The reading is 195 kPa
